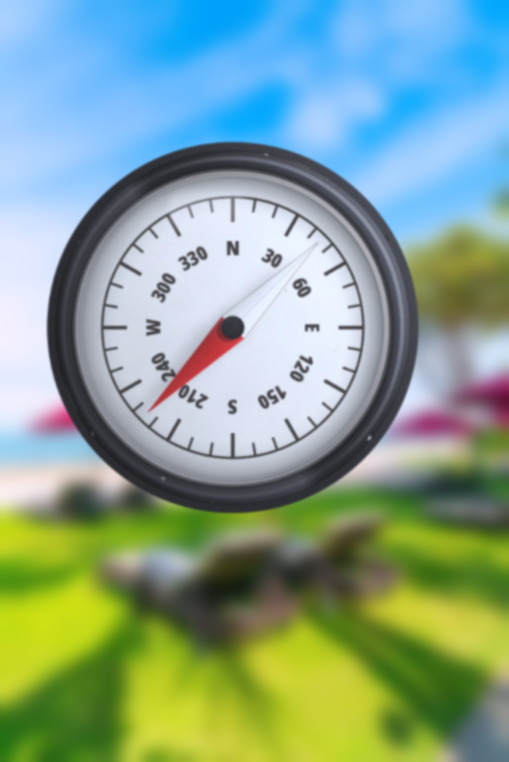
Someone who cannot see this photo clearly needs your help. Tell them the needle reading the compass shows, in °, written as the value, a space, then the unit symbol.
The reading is 225 °
